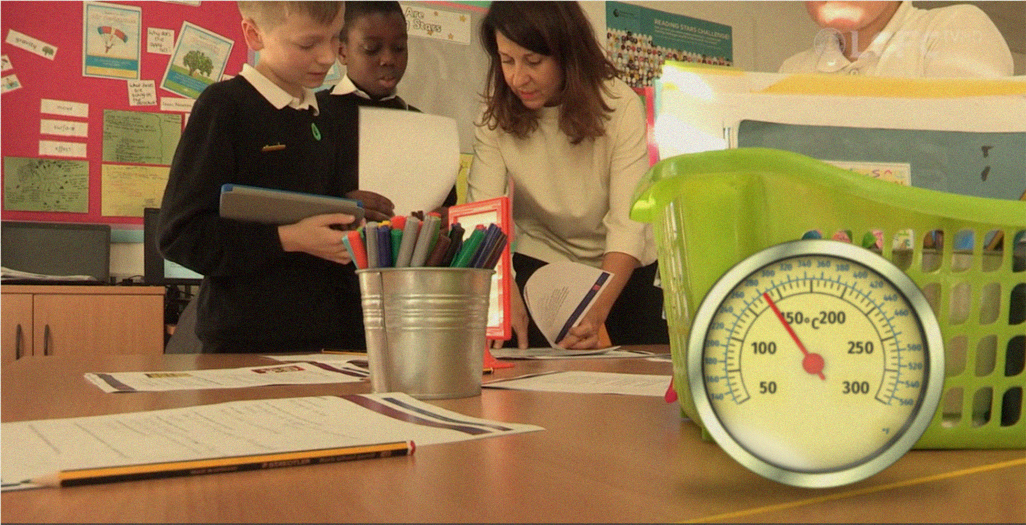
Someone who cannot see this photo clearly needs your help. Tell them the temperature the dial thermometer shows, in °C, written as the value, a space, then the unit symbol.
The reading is 140 °C
